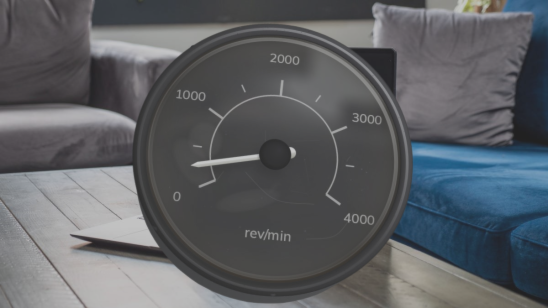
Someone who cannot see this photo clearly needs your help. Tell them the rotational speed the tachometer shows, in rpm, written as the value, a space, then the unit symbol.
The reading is 250 rpm
